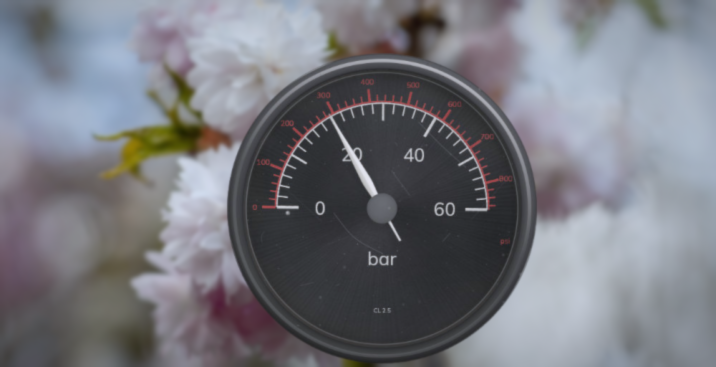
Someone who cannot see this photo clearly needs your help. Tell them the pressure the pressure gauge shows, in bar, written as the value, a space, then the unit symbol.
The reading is 20 bar
